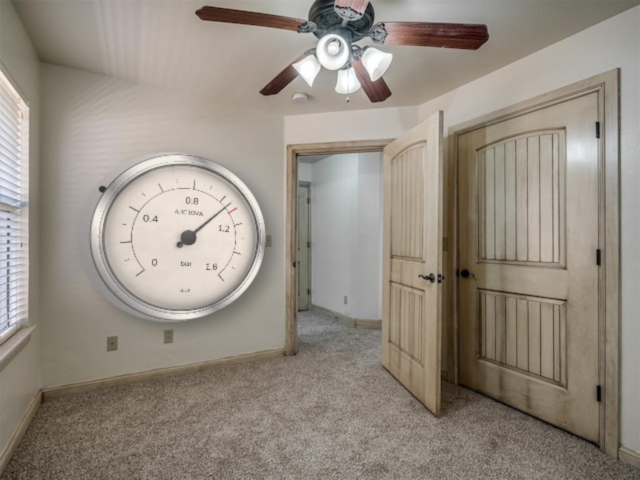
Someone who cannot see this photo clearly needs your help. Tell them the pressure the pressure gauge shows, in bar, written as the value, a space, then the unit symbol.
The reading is 1.05 bar
